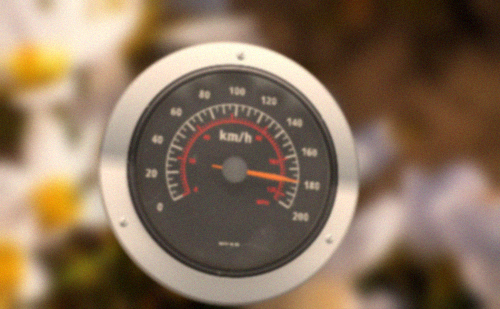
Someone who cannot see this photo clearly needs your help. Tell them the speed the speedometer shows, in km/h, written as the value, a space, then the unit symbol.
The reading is 180 km/h
